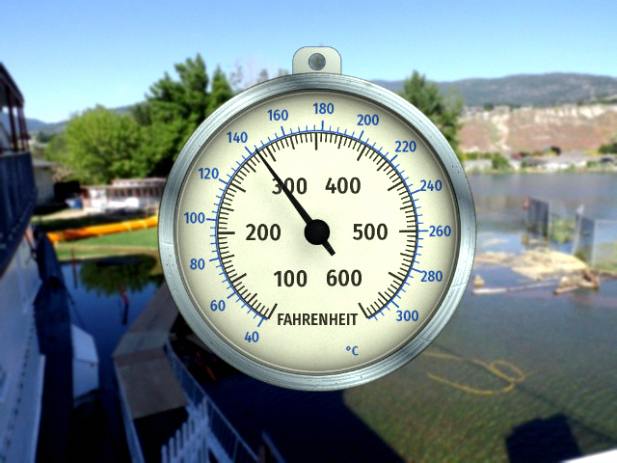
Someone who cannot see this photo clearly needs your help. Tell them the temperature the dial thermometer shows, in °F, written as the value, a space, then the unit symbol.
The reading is 290 °F
